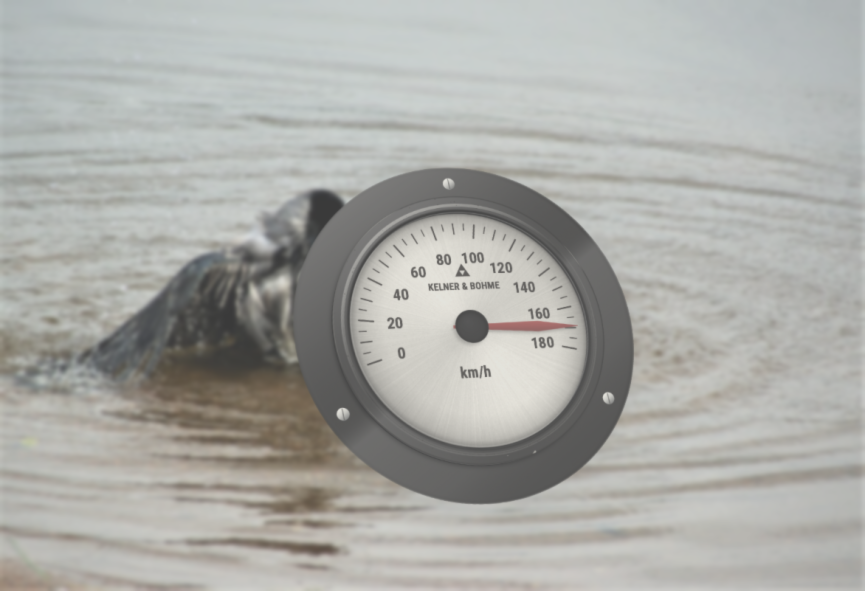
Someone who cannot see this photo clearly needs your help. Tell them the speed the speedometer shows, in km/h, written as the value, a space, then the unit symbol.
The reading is 170 km/h
